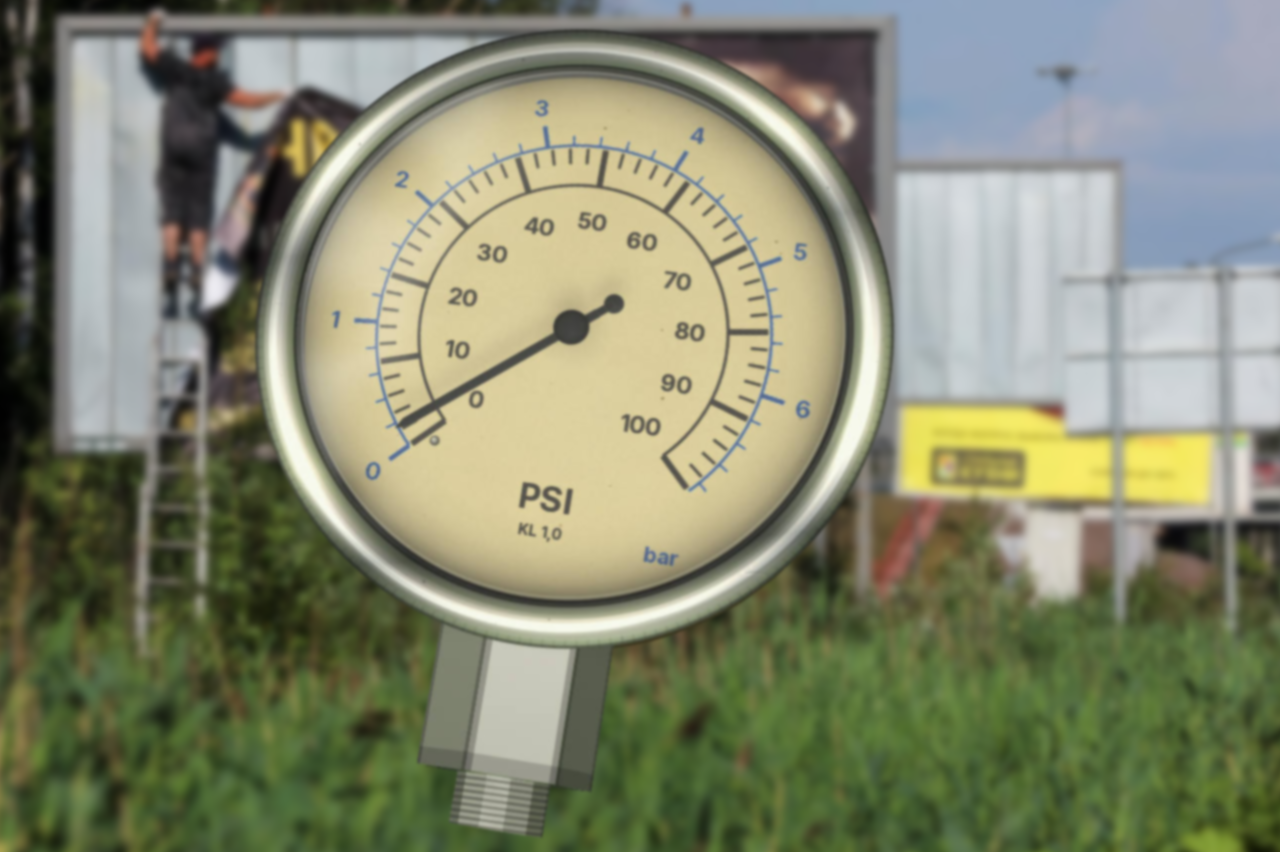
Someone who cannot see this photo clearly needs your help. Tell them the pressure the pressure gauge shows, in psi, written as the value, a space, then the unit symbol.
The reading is 2 psi
